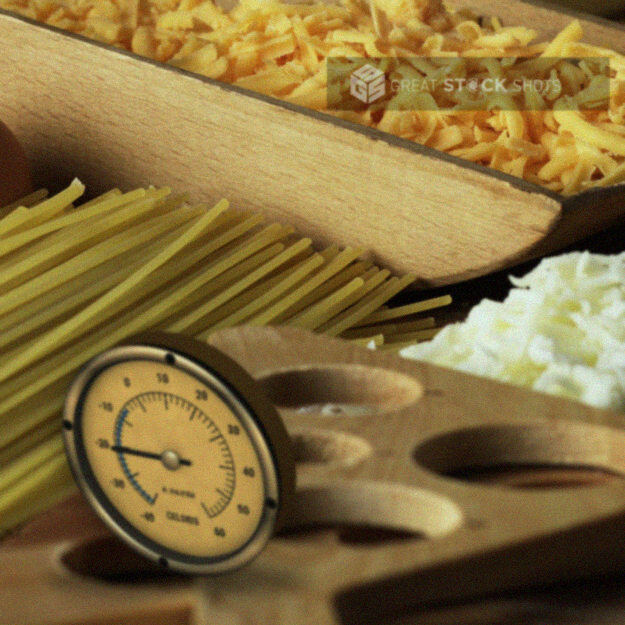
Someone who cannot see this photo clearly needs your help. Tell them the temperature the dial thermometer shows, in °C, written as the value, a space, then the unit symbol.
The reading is -20 °C
